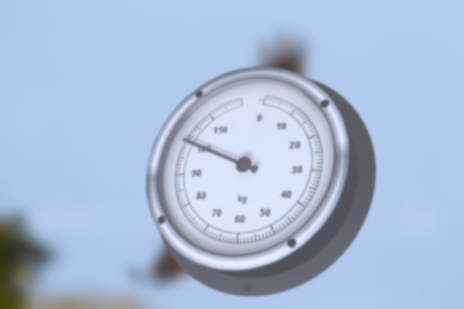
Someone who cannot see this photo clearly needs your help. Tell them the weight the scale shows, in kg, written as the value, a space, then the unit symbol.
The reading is 100 kg
